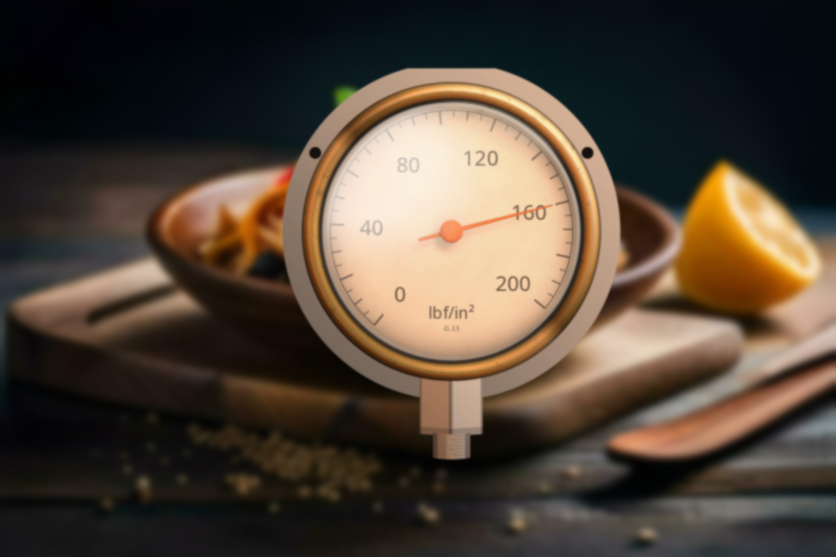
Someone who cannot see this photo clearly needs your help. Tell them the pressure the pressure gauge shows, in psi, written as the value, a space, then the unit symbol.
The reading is 160 psi
